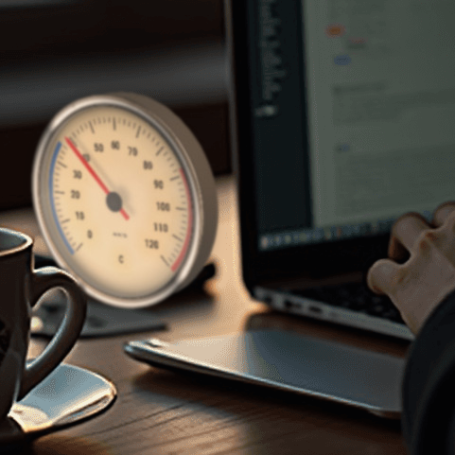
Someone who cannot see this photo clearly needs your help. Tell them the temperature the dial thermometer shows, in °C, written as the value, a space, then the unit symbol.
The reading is 40 °C
